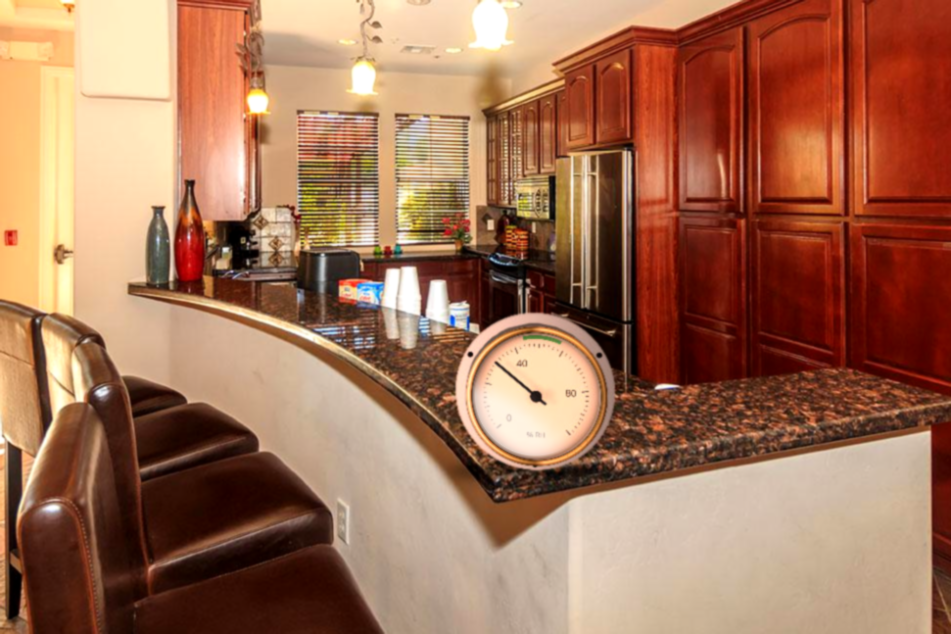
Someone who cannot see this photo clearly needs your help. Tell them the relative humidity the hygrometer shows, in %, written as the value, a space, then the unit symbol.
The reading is 30 %
